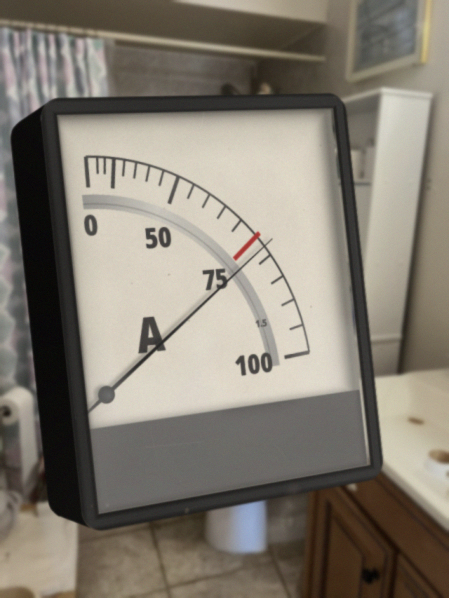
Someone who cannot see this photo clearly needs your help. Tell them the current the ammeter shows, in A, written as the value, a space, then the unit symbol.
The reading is 77.5 A
